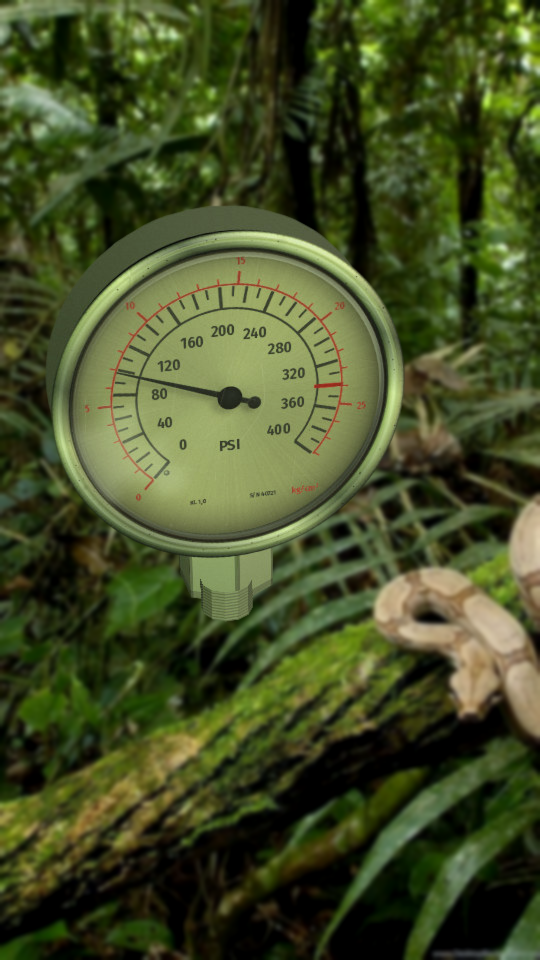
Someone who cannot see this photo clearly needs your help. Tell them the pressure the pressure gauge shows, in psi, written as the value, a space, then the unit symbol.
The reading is 100 psi
